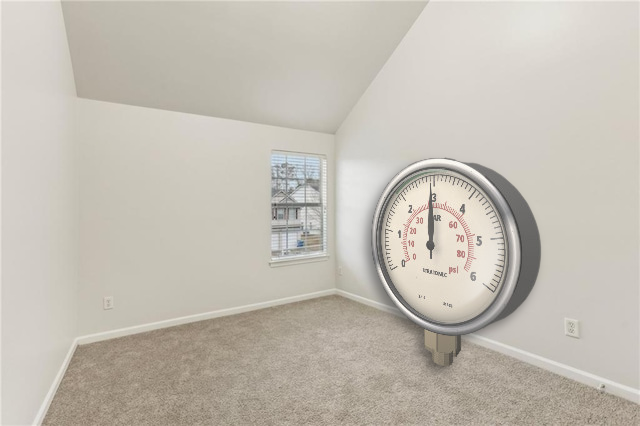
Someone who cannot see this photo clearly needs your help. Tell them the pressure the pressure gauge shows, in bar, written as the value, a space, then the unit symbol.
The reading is 3 bar
